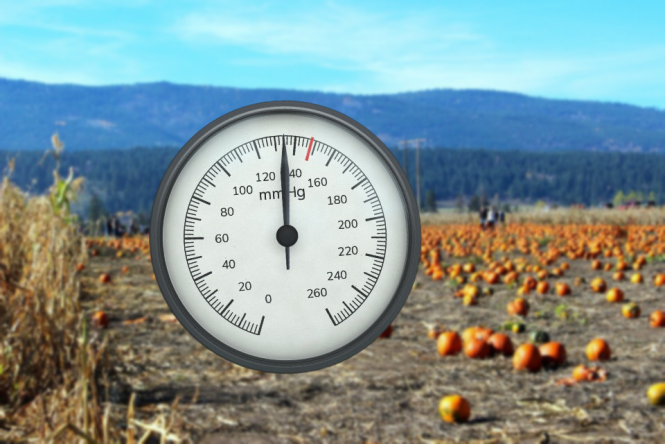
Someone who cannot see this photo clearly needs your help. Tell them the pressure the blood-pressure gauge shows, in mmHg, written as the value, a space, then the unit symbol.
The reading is 134 mmHg
